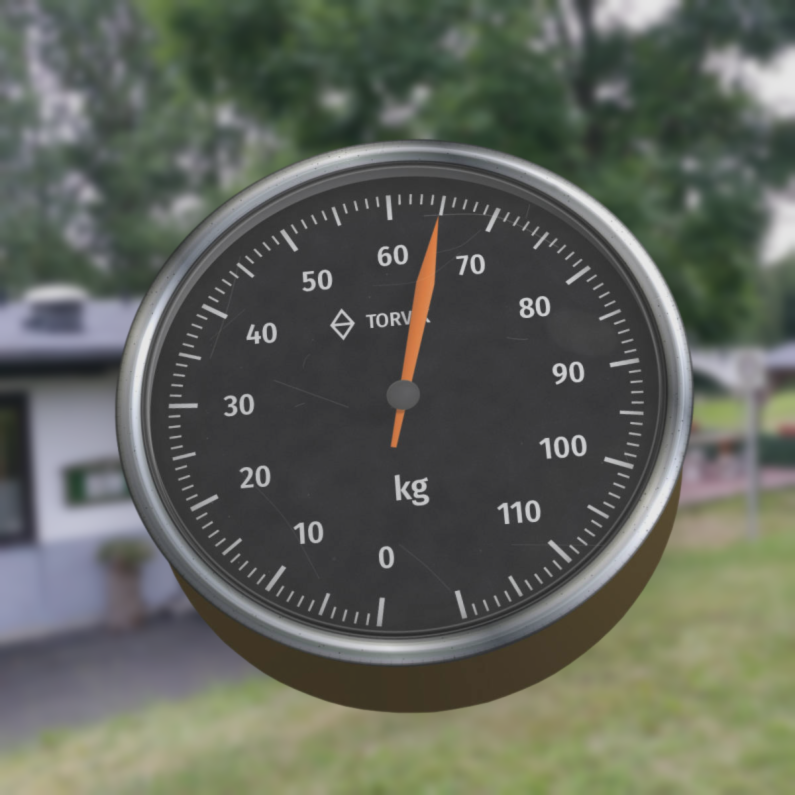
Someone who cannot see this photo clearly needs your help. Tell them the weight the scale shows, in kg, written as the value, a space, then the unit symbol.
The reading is 65 kg
